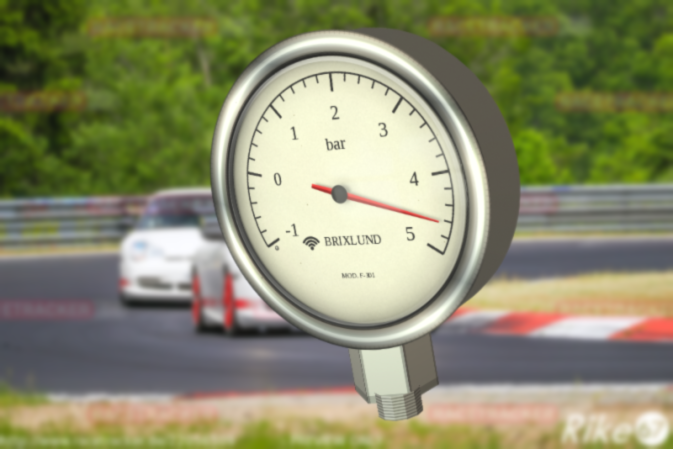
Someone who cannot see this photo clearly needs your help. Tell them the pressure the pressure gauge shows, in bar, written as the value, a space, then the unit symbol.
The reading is 4.6 bar
